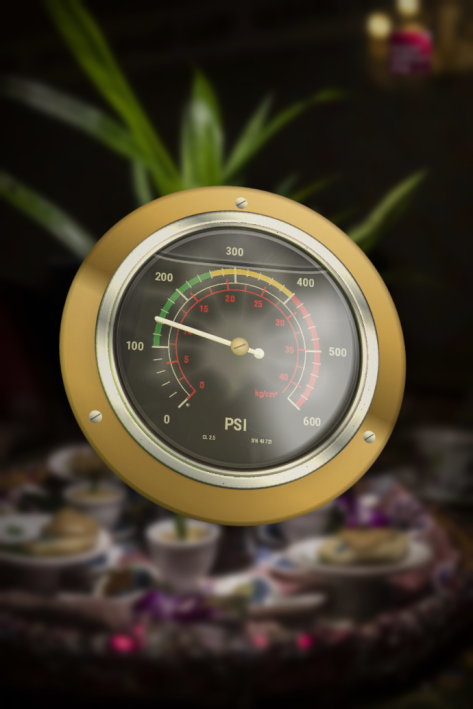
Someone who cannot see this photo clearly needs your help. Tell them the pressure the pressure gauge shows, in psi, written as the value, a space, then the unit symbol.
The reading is 140 psi
